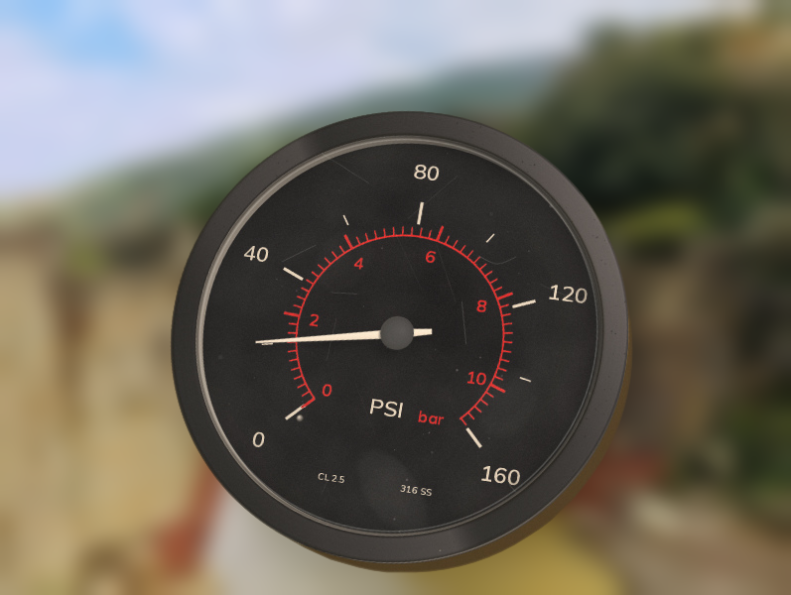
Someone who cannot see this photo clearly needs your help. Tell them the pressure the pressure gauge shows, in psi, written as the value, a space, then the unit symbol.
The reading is 20 psi
